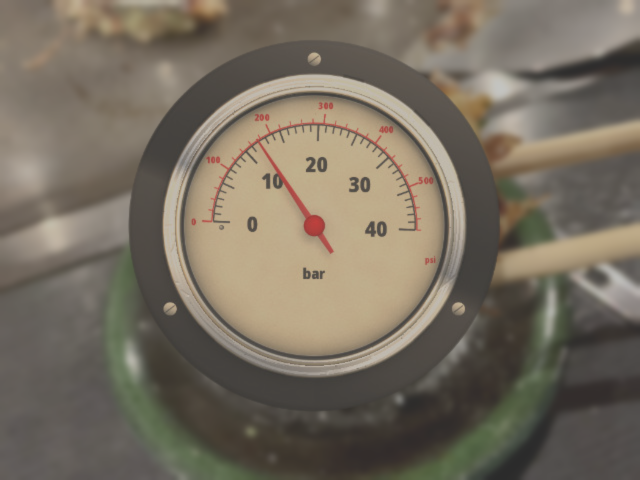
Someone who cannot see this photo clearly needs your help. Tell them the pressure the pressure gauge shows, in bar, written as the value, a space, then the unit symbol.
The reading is 12 bar
